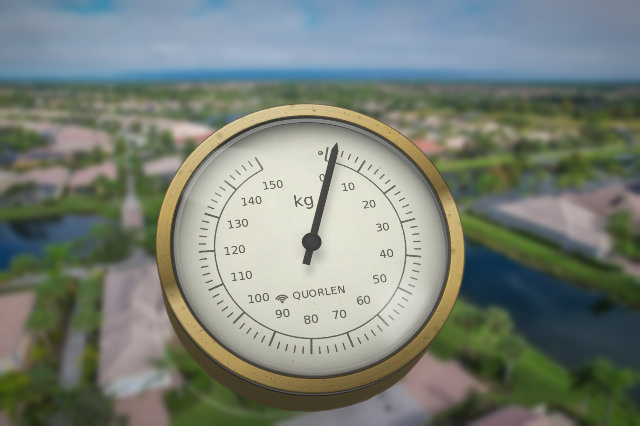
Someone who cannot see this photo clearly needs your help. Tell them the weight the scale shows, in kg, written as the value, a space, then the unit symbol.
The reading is 2 kg
